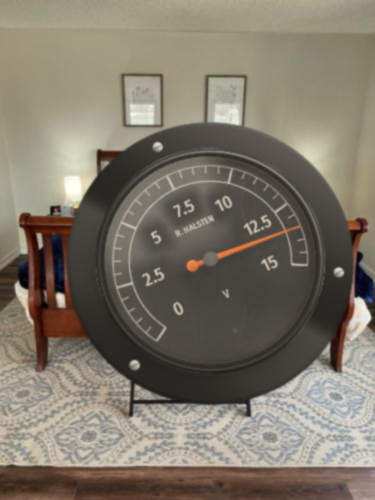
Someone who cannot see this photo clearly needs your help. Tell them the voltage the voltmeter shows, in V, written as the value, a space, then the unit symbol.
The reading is 13.5 V
